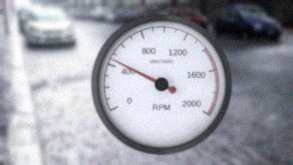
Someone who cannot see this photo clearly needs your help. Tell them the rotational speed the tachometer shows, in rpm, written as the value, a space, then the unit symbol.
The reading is 450 rpm
